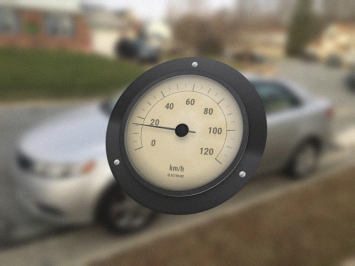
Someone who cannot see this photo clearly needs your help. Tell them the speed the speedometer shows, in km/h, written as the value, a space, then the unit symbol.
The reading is 15 km/h
